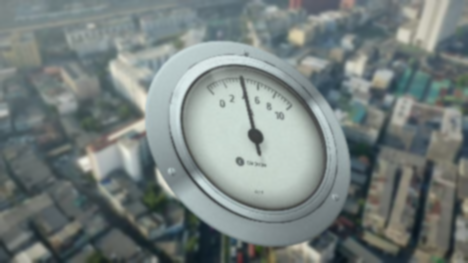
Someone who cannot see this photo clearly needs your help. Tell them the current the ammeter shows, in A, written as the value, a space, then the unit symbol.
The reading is 4 A
